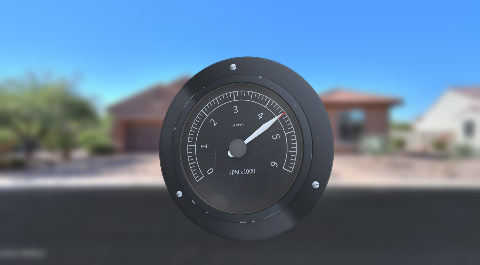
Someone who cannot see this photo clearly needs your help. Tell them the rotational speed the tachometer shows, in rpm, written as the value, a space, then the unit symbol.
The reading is 4500 rpm
